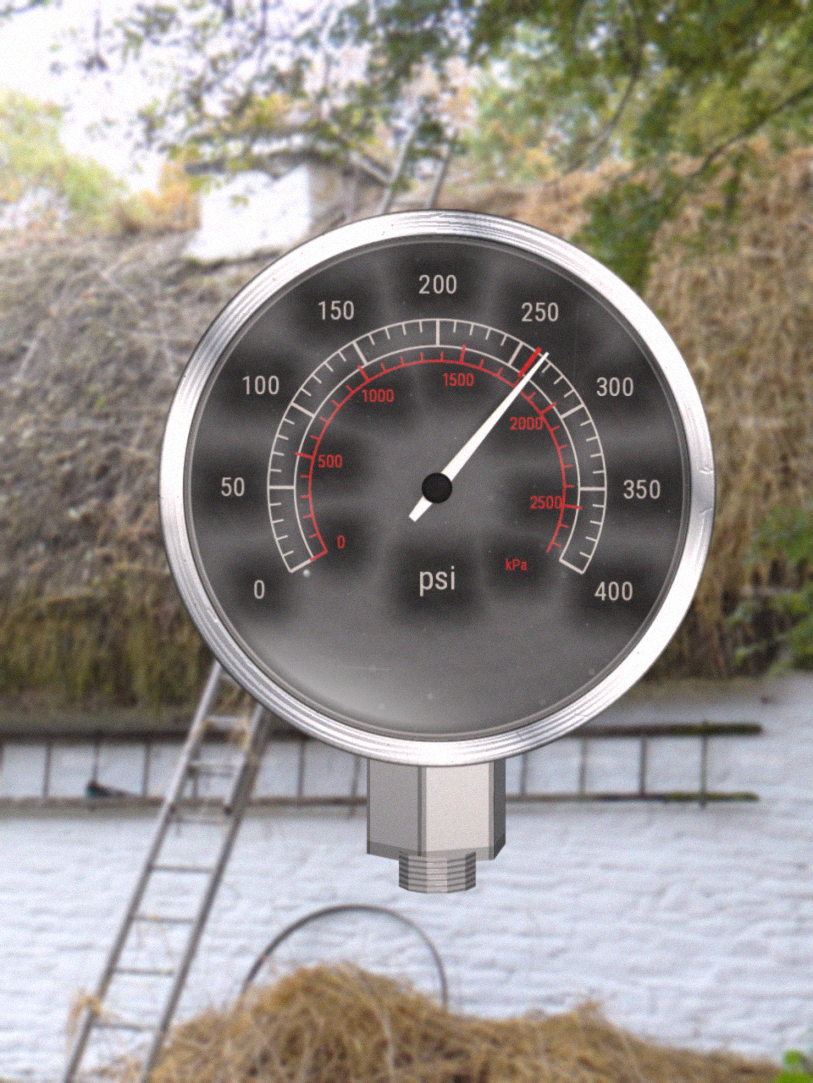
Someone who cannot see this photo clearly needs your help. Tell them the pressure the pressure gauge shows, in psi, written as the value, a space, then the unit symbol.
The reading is 265 psi
